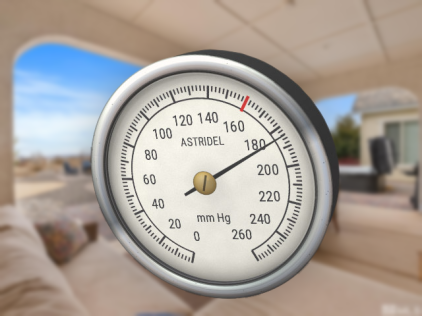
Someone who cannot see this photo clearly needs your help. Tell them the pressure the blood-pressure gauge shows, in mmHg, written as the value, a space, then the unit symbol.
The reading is 184 mmHg
